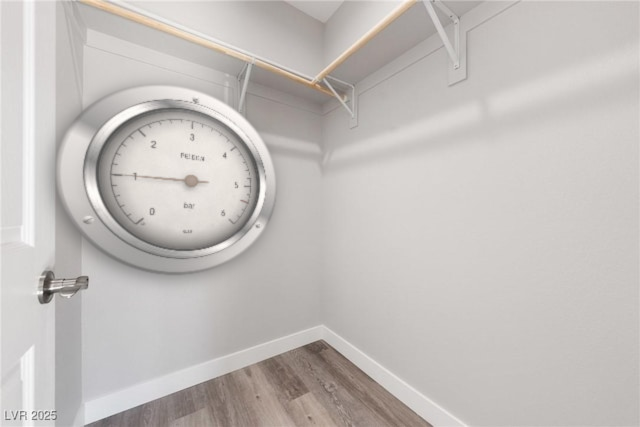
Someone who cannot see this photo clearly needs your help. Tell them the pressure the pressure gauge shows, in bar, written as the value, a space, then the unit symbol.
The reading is 1 bar
